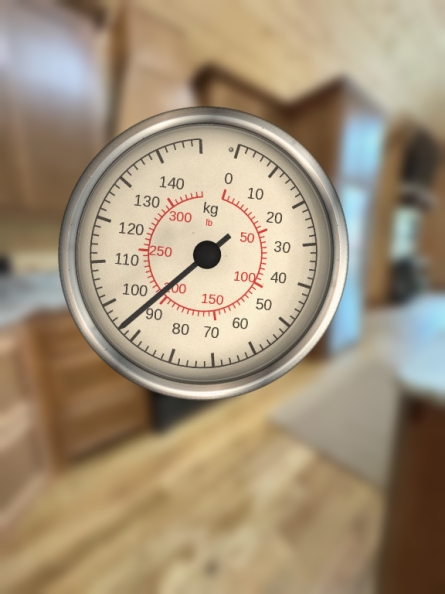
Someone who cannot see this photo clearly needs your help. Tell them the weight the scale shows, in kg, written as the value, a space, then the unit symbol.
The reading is 94 kg
